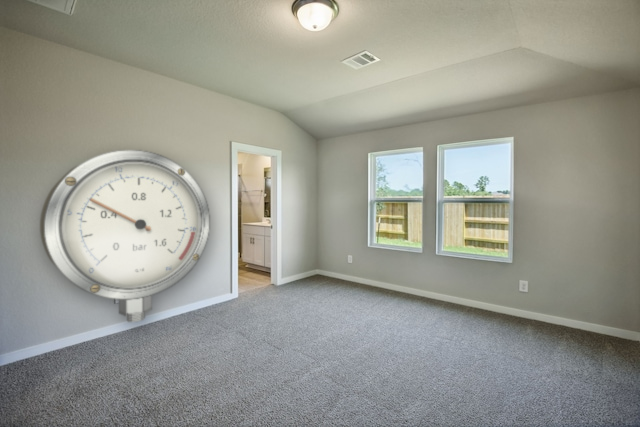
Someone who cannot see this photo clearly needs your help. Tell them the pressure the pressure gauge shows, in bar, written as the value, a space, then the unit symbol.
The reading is 0.45 bar
